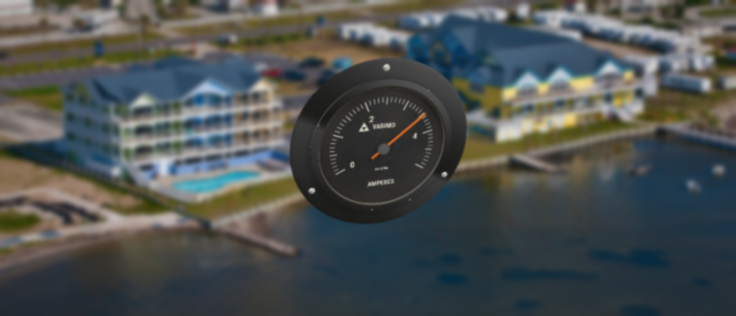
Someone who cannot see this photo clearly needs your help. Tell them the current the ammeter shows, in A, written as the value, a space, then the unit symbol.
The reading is 3.5 A
